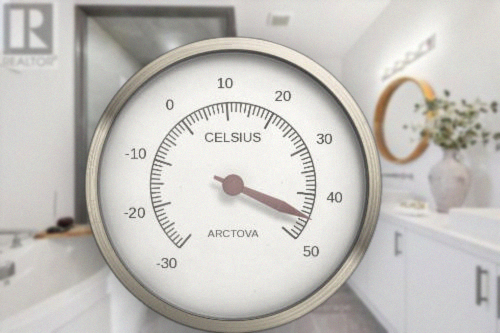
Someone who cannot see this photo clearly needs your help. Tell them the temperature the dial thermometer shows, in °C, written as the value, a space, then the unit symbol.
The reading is 45 °C
